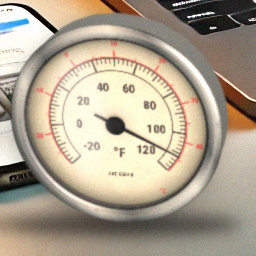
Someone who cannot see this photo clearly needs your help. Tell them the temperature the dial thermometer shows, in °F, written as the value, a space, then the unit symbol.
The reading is 110 °F
